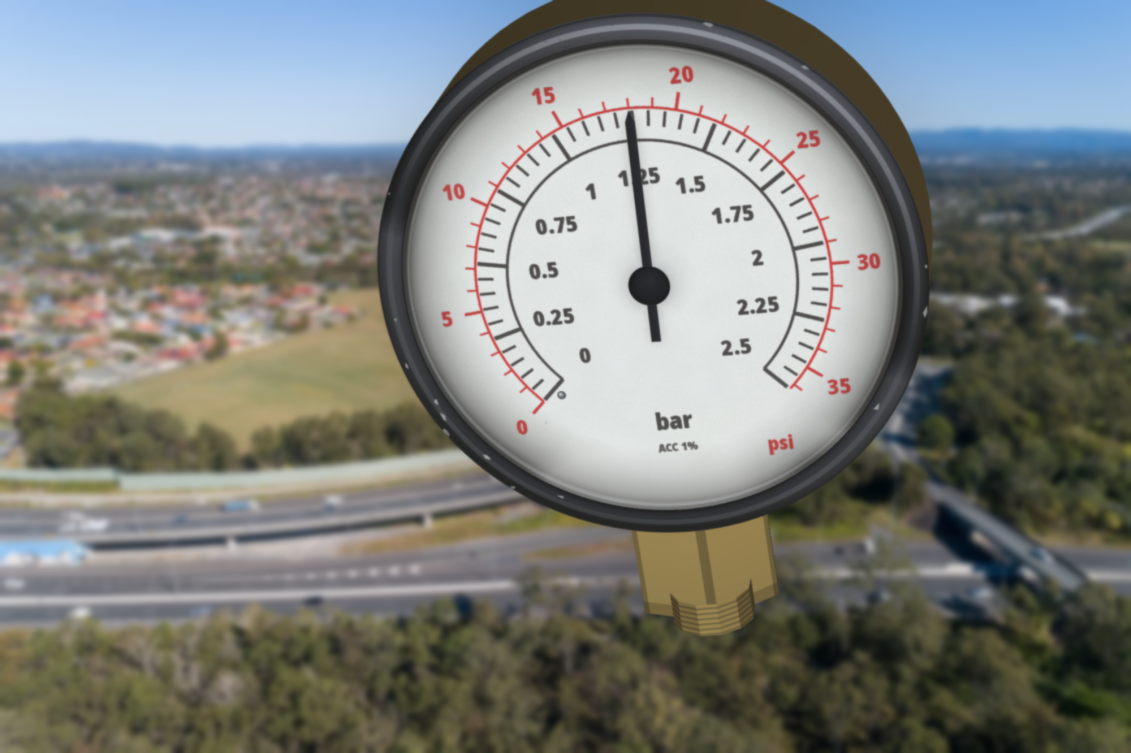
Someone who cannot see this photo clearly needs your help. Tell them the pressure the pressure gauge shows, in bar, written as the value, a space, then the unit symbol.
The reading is 1.25 bar
